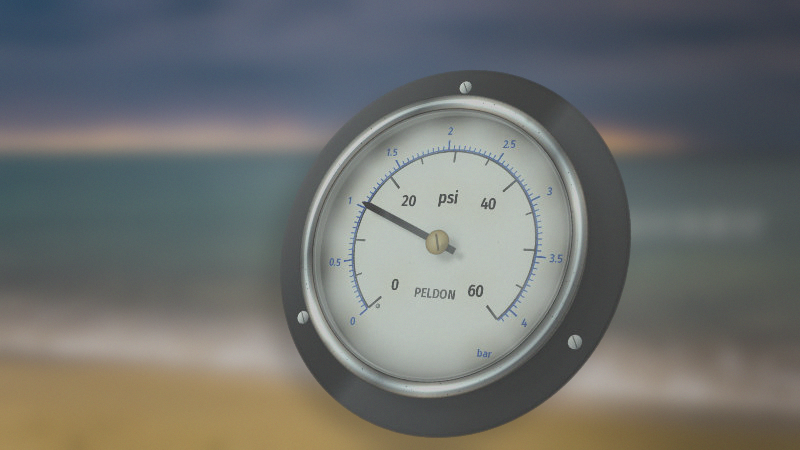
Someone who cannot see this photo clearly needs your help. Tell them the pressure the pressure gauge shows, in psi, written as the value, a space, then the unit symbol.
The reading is 15 psi
